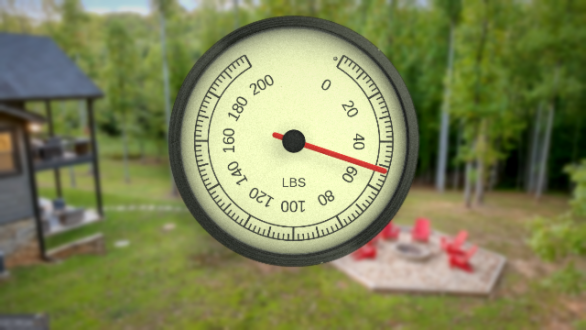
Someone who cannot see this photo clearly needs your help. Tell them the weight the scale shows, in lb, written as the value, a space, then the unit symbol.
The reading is 52 lb
